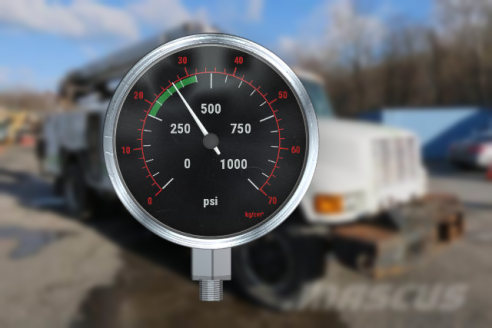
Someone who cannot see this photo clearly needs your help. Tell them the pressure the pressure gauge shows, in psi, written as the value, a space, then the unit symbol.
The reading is 375 psi
